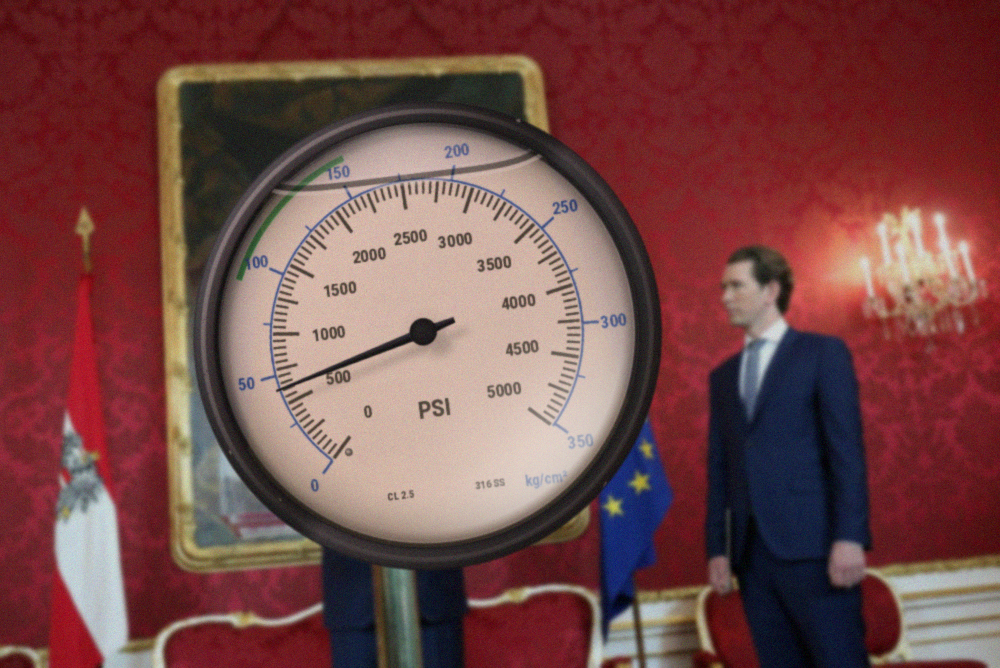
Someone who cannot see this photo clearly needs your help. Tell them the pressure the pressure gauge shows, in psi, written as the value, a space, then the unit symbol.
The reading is 600 psi
